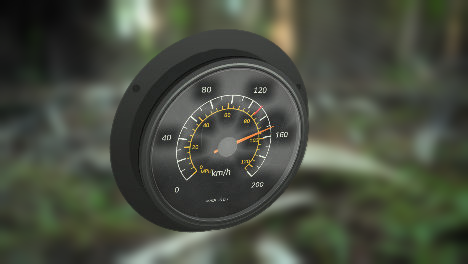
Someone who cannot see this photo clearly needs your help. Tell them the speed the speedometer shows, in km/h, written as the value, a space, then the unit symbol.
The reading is 150 km/h
